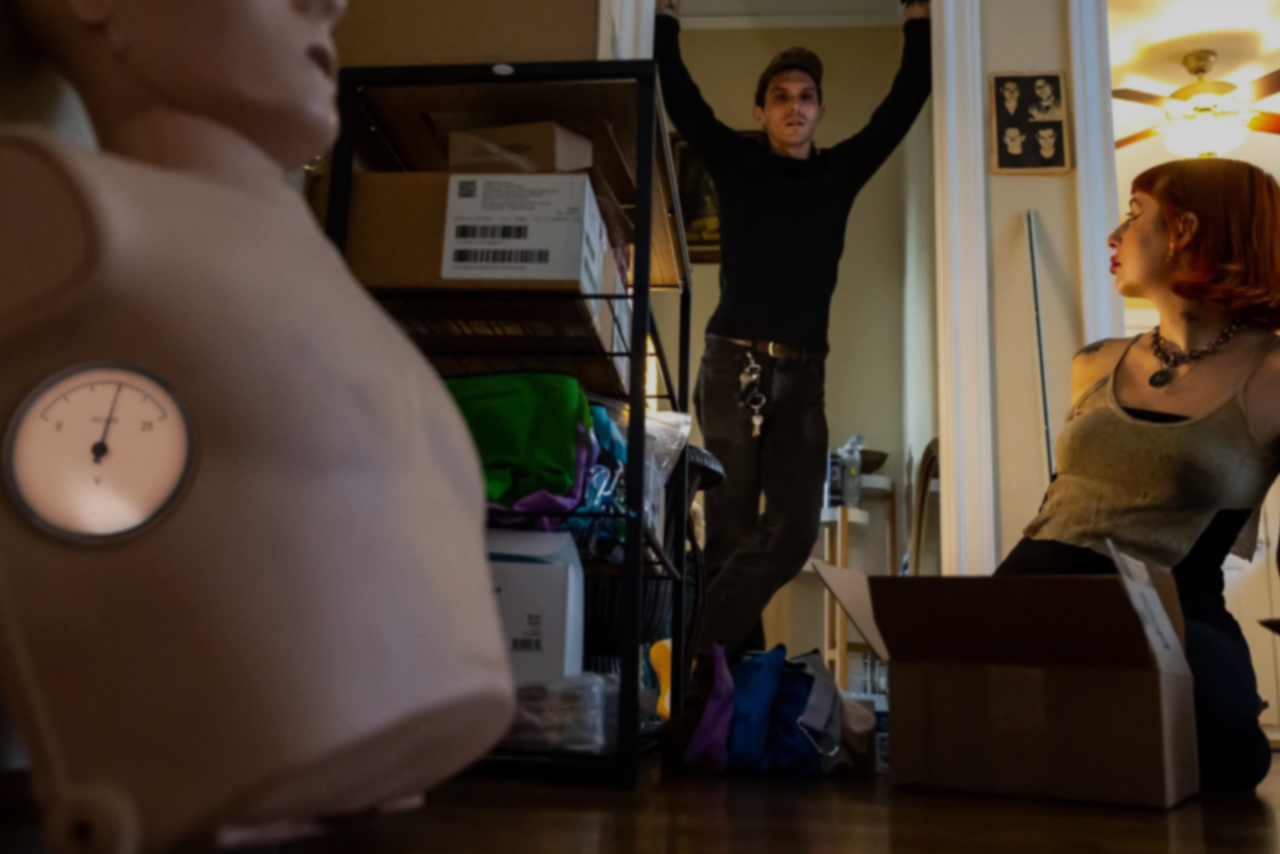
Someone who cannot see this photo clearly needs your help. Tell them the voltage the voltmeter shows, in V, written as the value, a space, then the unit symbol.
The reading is 15 V
